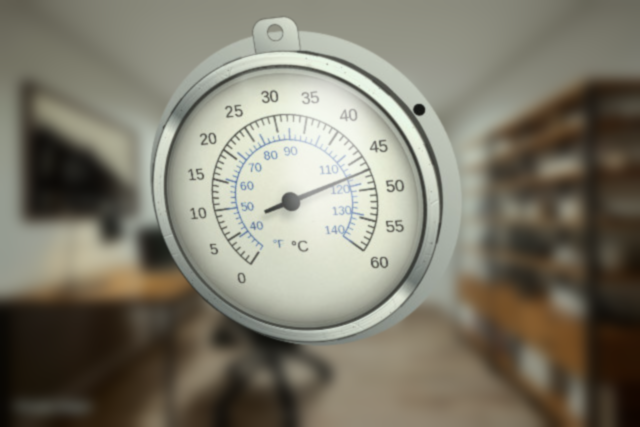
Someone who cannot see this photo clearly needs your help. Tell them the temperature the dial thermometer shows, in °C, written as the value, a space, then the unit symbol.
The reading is 47 °C
